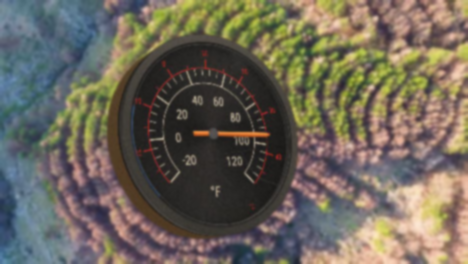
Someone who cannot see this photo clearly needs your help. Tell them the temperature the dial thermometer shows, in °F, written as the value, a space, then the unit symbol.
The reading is 96 °F
